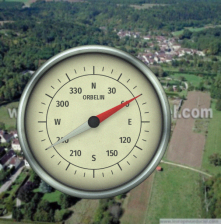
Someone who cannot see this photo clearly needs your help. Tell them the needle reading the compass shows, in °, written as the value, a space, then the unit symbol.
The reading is 60 °
